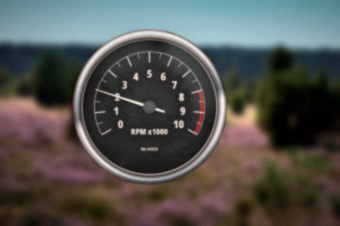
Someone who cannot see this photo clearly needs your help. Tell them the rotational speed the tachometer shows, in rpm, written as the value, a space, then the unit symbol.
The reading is 2000 rpm
